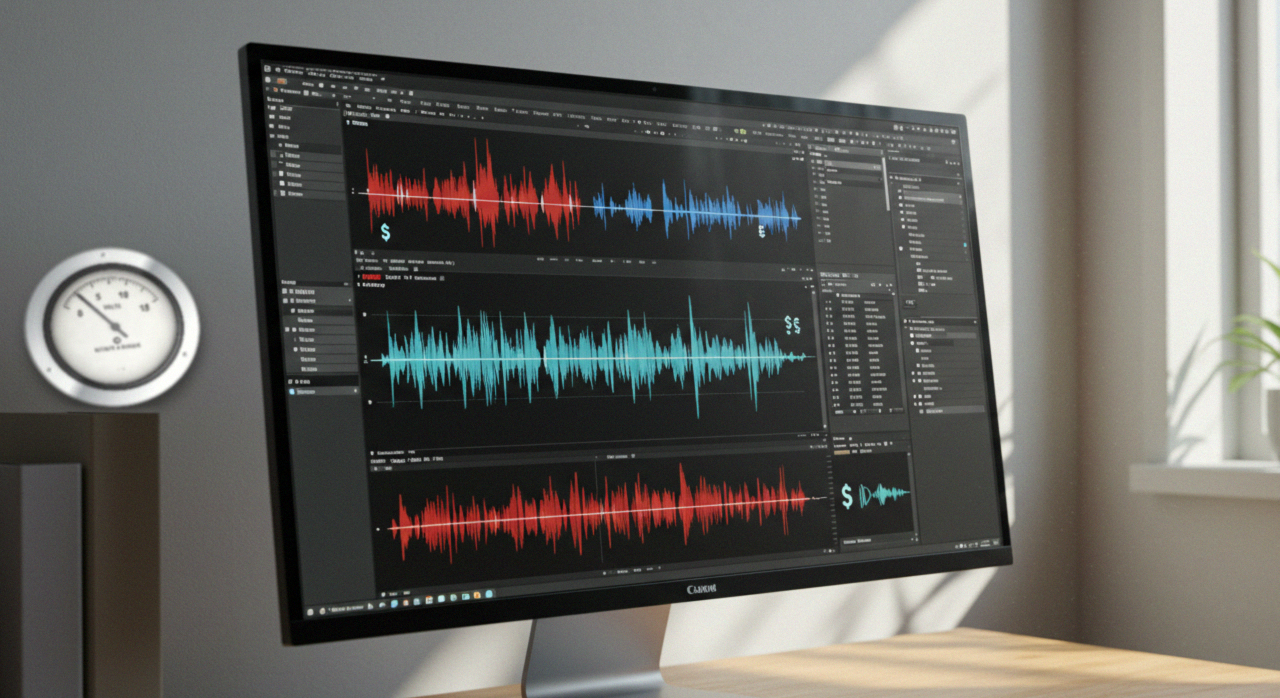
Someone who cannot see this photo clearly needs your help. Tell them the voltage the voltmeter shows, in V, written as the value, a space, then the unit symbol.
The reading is 2.5 V
